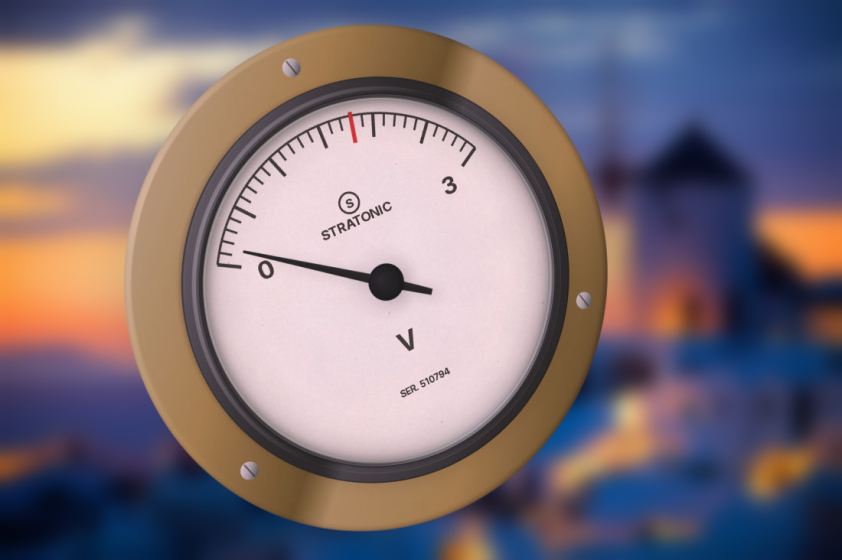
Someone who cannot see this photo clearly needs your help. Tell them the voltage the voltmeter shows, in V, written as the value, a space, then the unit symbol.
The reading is 0.15 V
